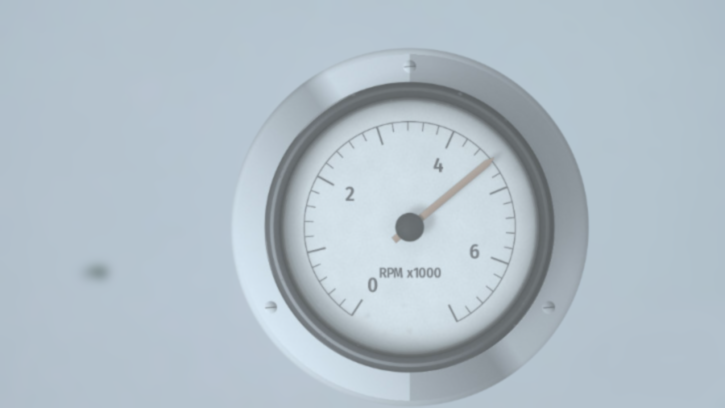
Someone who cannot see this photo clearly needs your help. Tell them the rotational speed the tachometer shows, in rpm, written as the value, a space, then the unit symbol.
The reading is 4600 rpm
